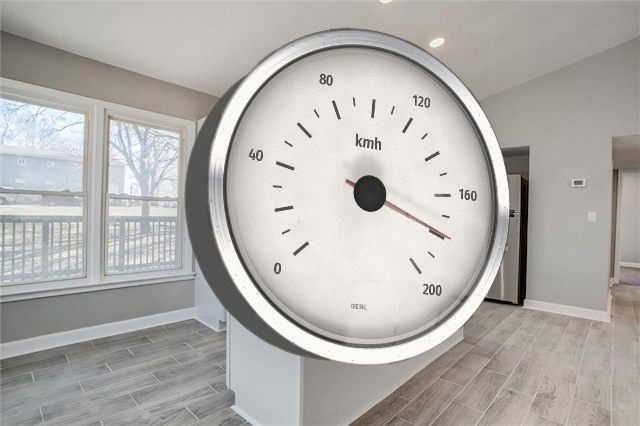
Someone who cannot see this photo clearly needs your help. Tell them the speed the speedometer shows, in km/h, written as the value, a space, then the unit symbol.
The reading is 180 km/h
